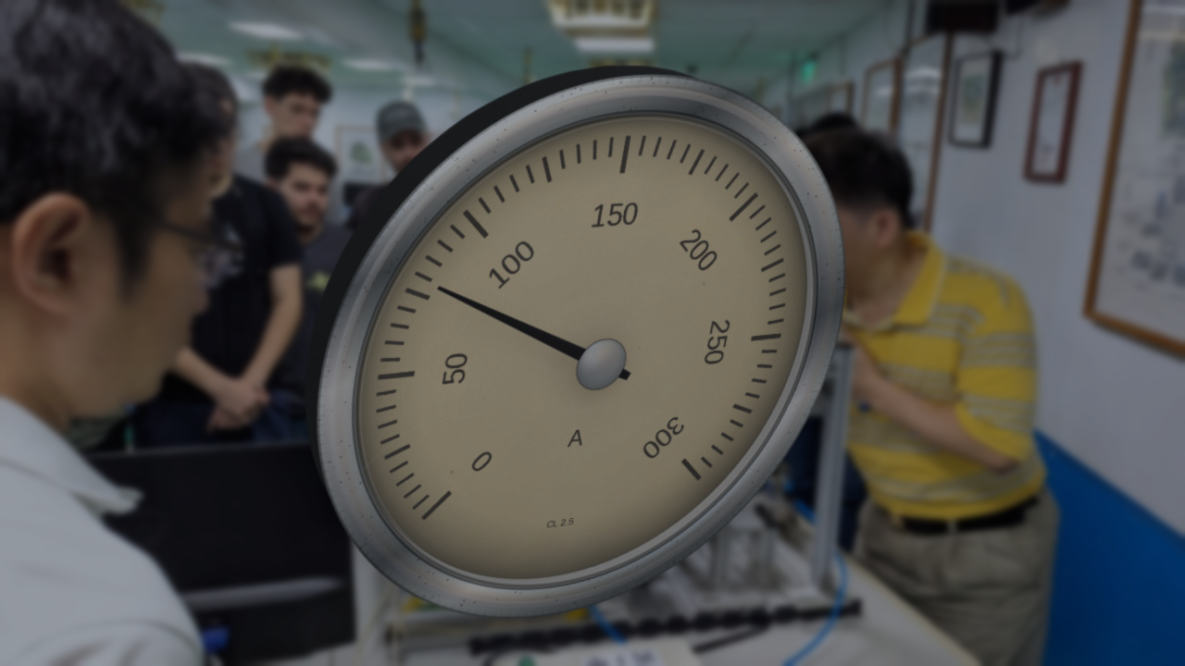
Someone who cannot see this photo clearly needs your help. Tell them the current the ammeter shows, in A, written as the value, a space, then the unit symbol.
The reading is 80 A
